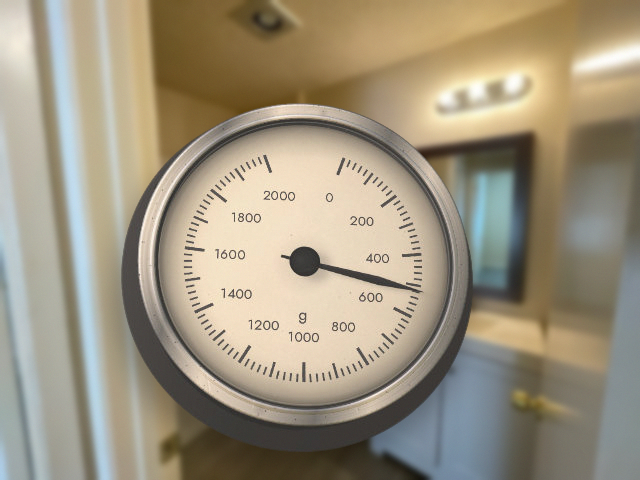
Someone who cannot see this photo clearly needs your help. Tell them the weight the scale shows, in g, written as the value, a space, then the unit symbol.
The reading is 520 g
